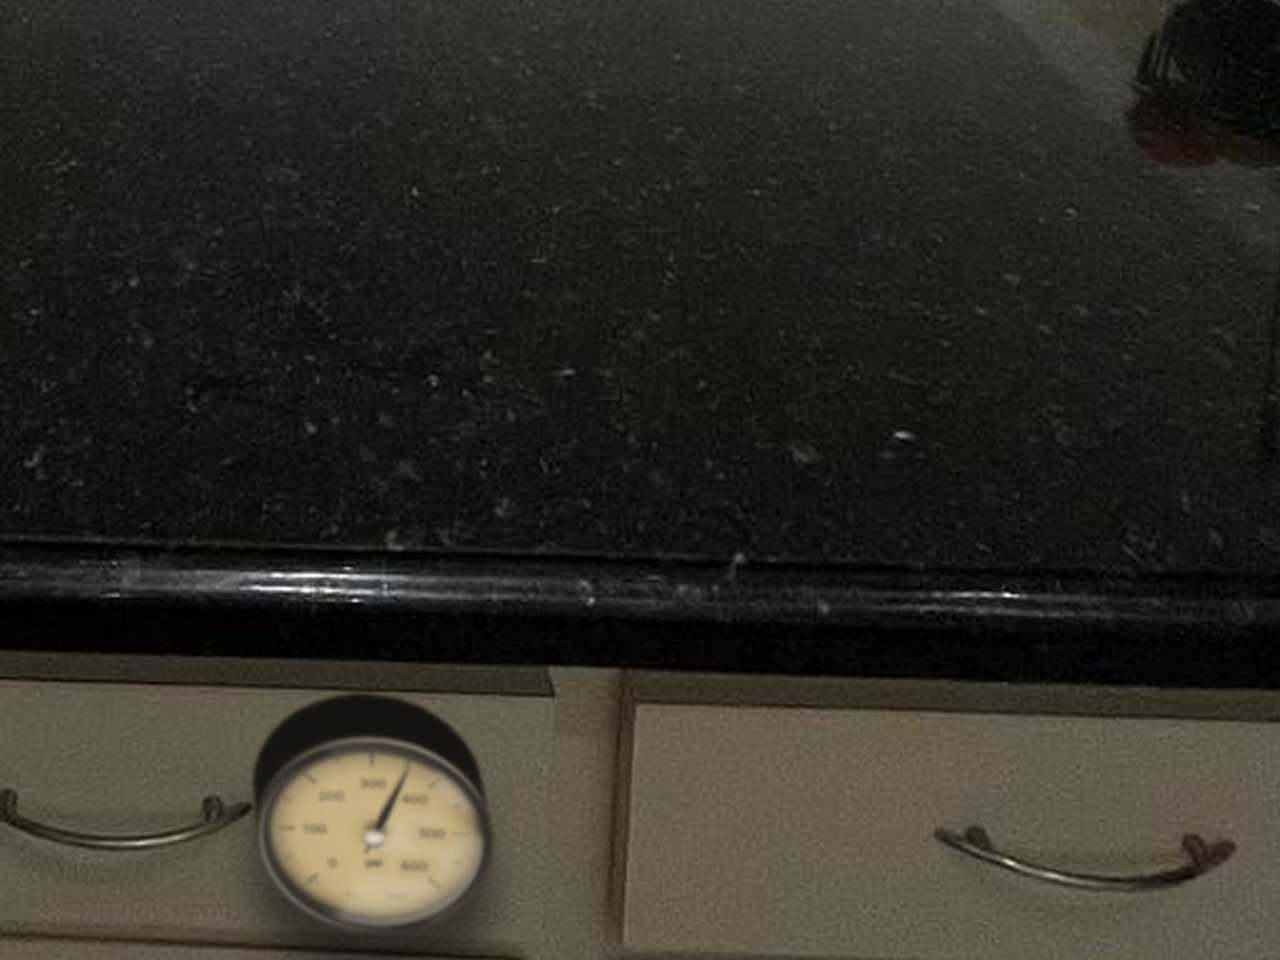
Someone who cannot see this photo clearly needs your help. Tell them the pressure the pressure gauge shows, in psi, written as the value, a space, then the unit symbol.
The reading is 350 psi
